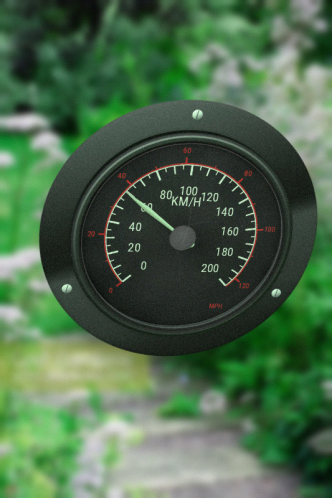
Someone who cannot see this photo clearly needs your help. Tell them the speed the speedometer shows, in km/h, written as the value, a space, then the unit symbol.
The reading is 60 km/h
